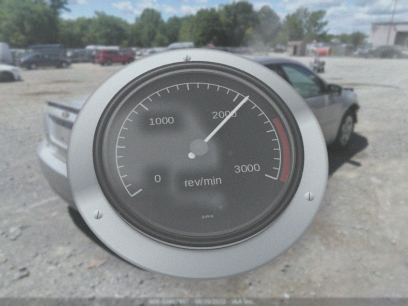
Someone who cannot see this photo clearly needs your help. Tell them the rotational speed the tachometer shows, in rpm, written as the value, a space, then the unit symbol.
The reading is 2100 rpm
